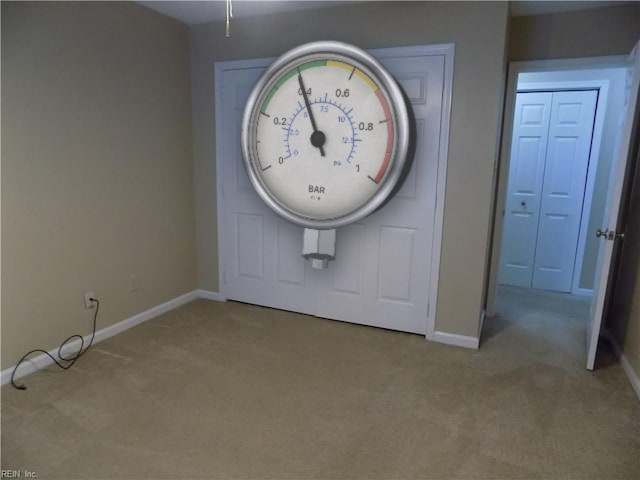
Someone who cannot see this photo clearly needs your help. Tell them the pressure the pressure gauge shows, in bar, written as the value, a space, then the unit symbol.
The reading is 0.4 bar
